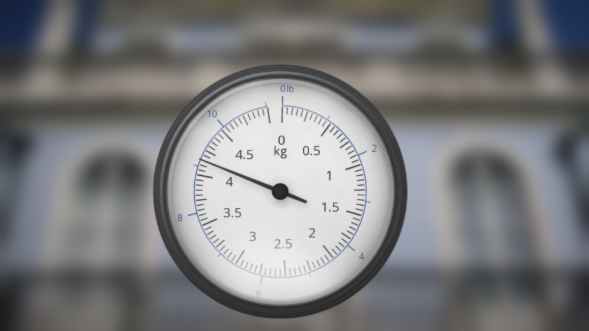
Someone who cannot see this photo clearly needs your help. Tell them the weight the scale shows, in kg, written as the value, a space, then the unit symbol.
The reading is 4.15 kg
